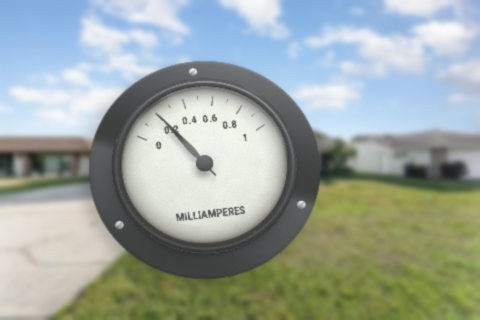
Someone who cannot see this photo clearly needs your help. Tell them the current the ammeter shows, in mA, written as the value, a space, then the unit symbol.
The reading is 0.2 mA
